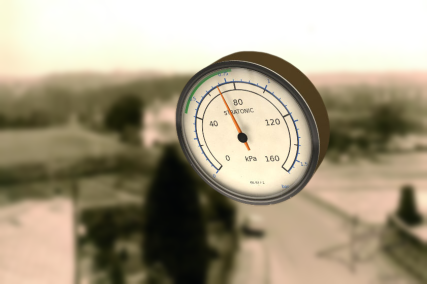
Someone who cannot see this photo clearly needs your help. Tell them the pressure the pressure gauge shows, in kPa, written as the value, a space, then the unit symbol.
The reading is 70 kPa
